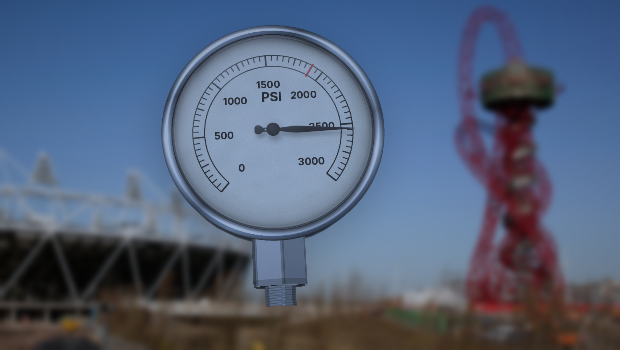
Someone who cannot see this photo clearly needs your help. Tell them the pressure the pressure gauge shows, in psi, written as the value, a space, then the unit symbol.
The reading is 2550 psi
